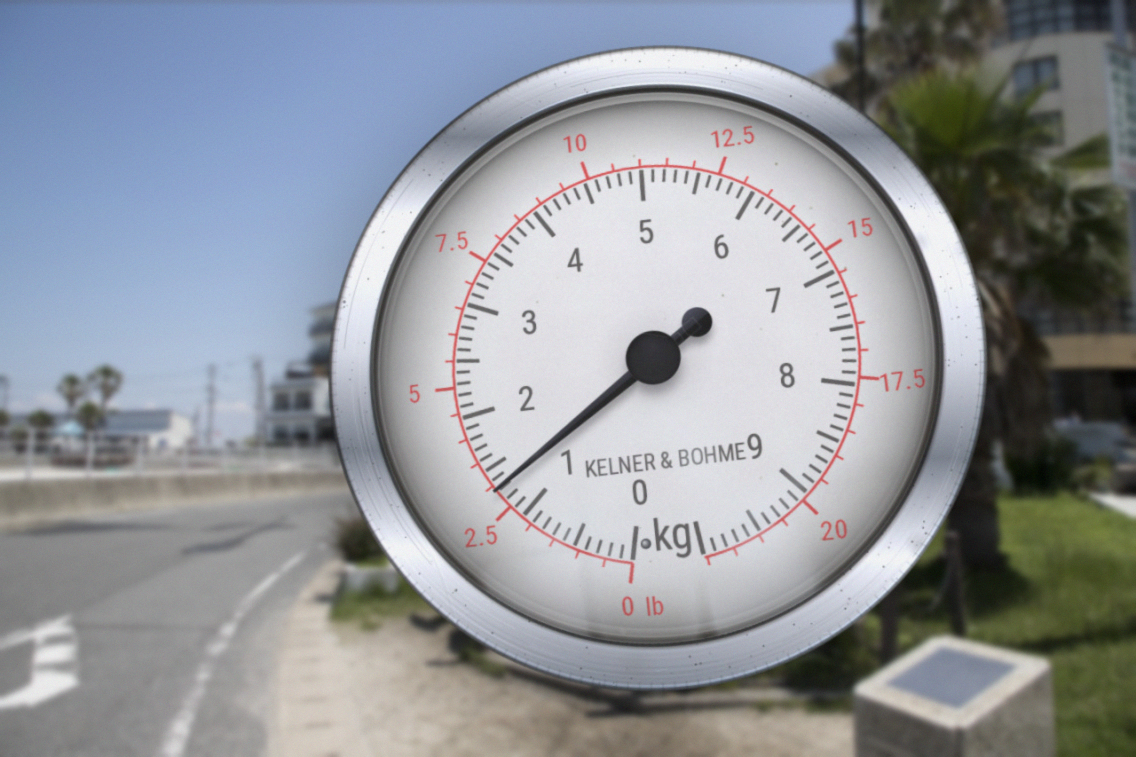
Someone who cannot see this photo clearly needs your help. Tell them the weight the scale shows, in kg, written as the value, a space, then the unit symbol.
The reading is 1.3 kg
